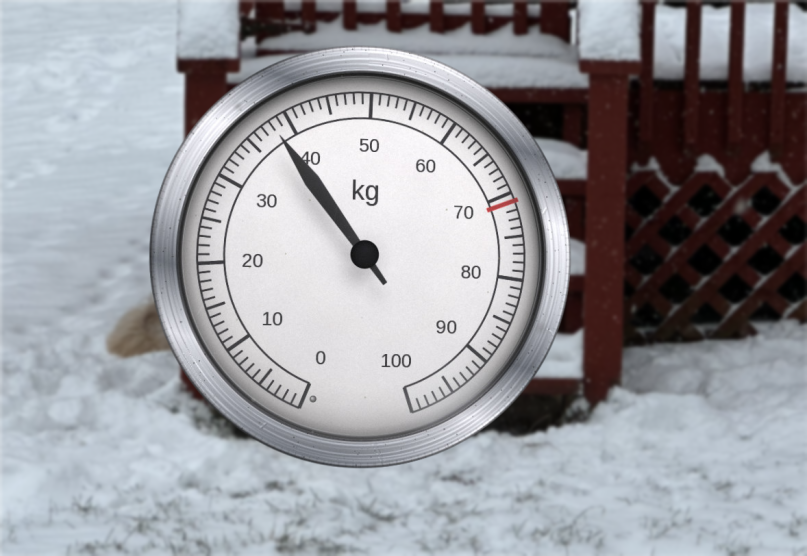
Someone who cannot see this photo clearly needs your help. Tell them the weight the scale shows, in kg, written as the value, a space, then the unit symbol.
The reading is 38 kg
